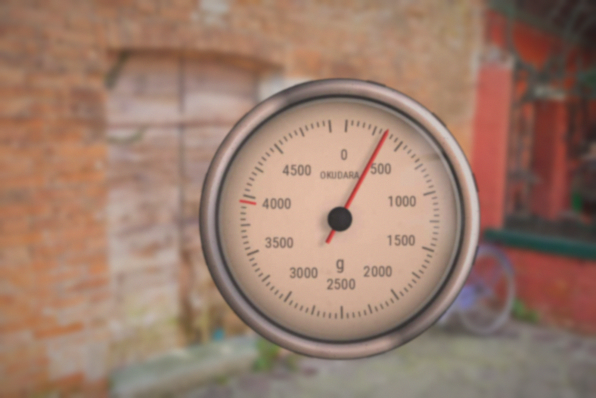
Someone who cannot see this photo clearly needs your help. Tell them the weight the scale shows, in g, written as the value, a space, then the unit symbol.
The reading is 350 g
